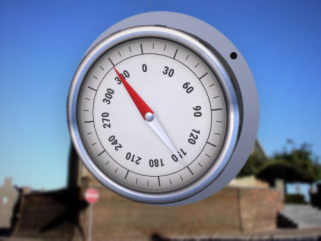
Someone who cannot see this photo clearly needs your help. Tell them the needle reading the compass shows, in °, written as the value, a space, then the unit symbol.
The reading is 330 °
